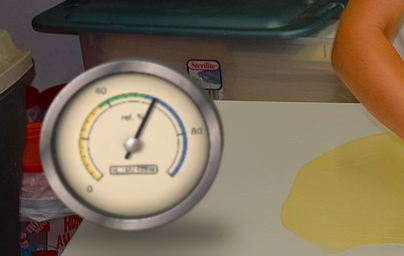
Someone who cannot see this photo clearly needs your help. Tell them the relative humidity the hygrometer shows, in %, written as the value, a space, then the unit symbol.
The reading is 60 %
